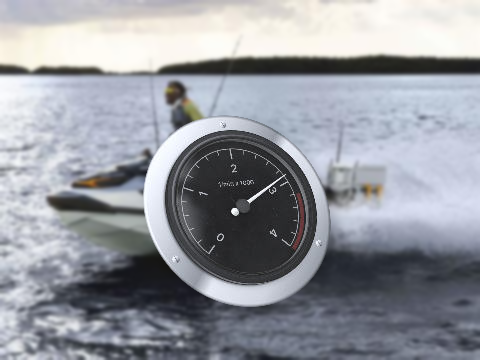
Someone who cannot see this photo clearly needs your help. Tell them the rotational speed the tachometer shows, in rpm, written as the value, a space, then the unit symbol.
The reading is 2900 rpm
